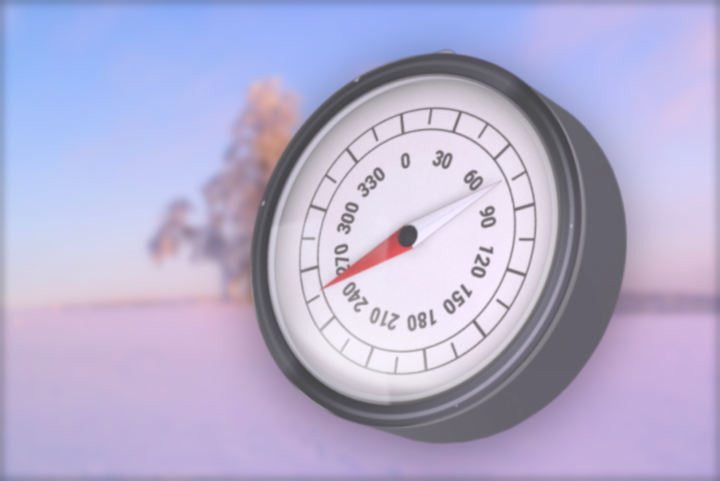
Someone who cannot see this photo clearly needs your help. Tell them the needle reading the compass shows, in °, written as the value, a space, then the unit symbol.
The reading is 255 °
